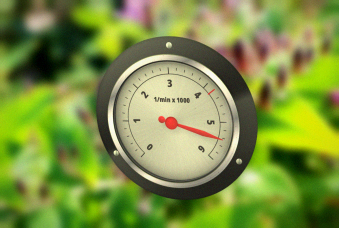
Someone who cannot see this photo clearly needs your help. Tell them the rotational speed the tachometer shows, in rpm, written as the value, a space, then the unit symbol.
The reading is 5400 rpm
